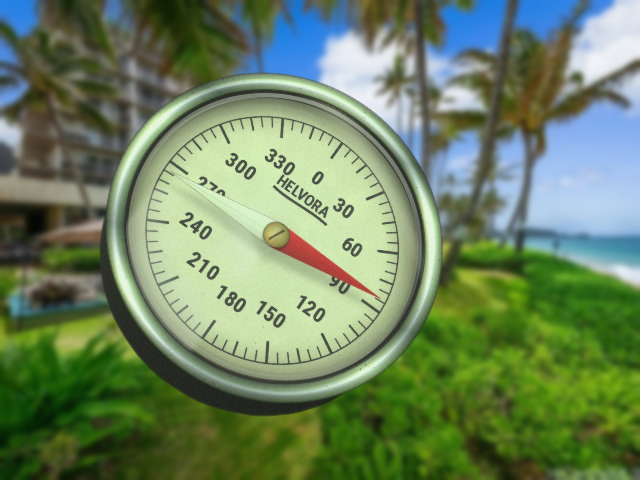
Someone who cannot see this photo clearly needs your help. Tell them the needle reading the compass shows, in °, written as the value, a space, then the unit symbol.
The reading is 85 °
